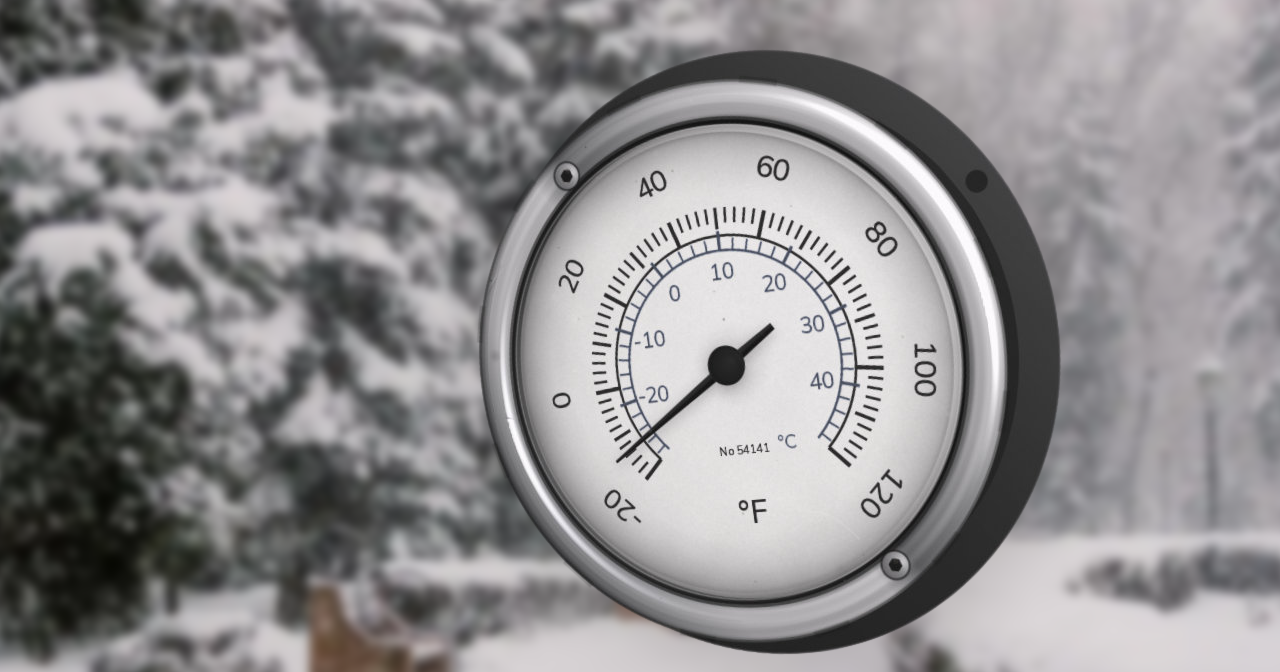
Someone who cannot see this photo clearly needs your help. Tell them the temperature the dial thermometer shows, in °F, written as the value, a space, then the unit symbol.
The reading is -14 °F
